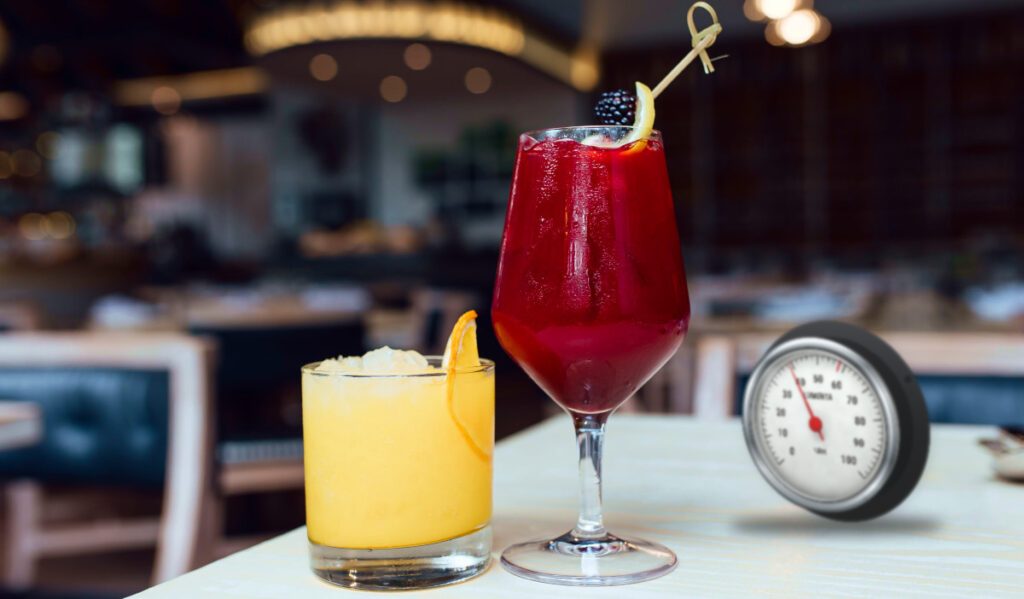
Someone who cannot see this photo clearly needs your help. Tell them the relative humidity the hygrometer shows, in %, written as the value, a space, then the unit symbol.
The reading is 40 %
